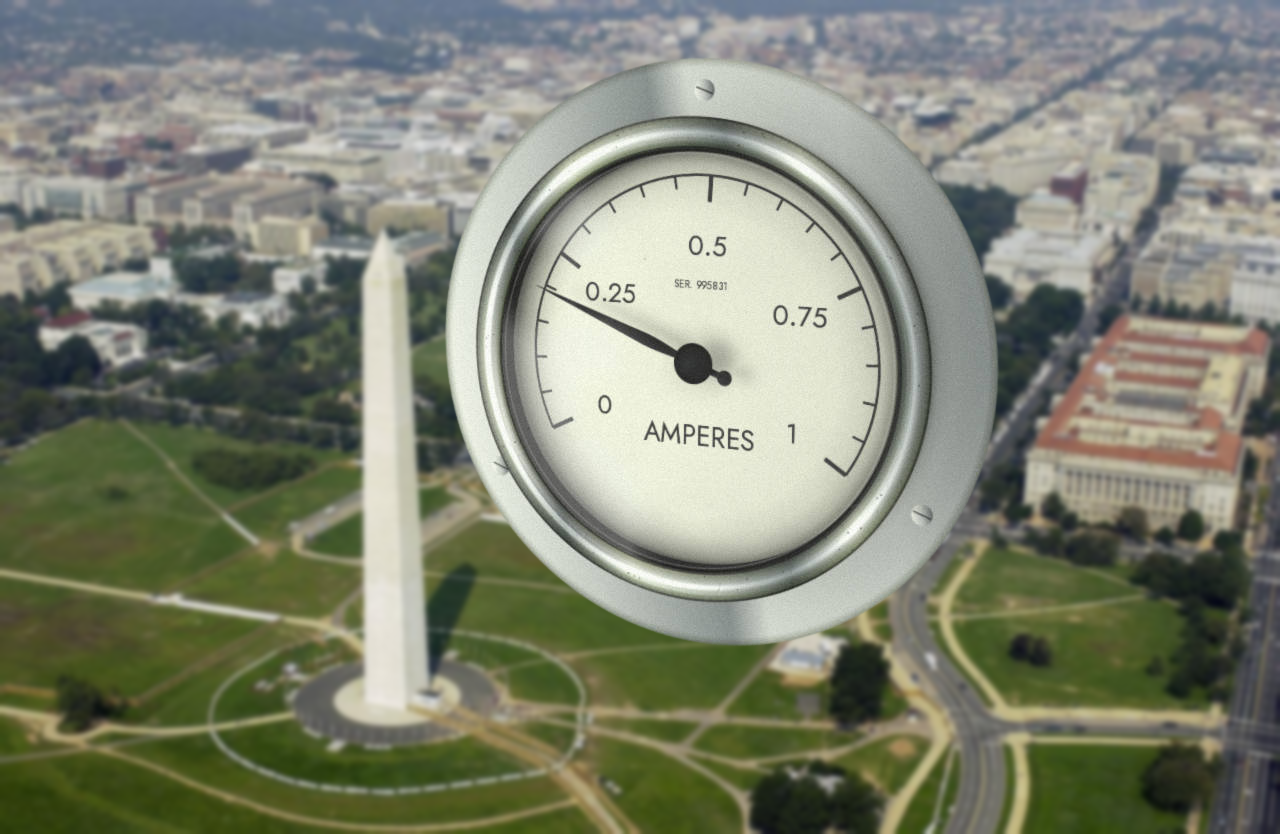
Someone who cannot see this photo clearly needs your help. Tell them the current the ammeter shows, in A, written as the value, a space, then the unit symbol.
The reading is 0.2 A
